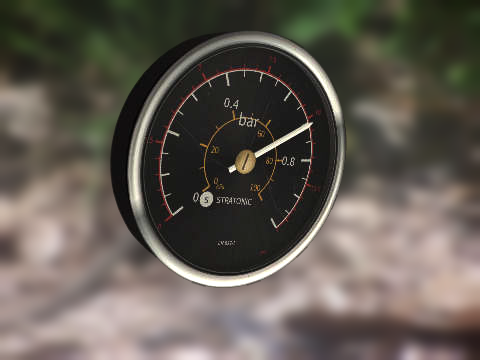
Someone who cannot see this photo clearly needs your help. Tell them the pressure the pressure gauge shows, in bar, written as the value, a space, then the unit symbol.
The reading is 0.7 bar
